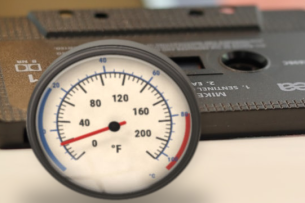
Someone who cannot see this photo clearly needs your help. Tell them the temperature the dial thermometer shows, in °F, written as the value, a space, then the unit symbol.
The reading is 20 °F
